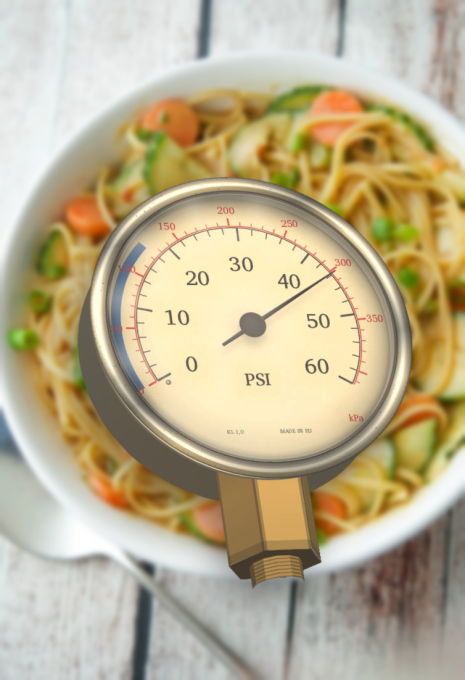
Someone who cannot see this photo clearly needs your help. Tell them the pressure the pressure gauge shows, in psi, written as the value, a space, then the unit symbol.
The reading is 44 psi
